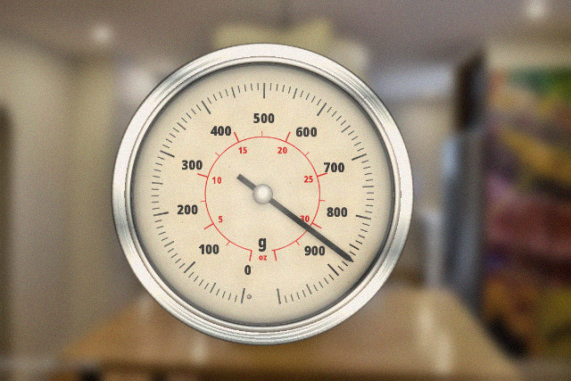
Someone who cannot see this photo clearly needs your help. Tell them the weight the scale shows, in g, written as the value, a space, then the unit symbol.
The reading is 870 g
